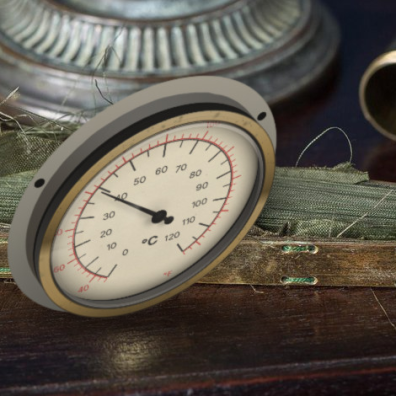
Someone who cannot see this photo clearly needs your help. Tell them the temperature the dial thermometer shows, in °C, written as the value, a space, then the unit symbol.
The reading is 40 °C
